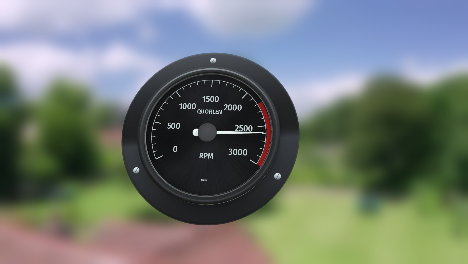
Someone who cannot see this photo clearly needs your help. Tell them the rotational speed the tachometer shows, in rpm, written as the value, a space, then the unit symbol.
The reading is 2600 rpm
